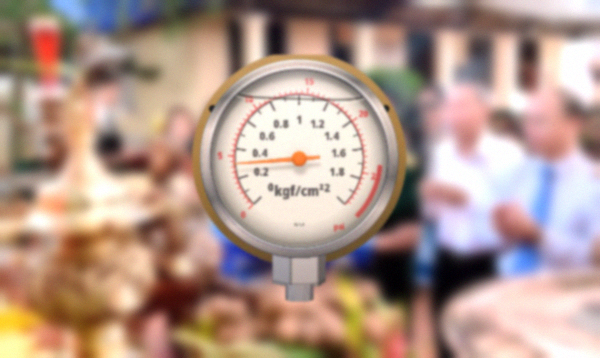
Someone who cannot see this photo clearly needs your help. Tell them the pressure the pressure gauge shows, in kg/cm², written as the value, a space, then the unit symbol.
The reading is 0.3 kg/cm²
